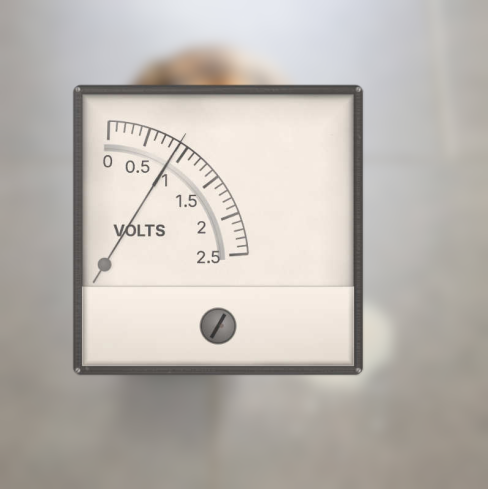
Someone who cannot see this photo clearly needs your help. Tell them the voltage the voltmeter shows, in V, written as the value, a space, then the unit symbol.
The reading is 0.9 V
